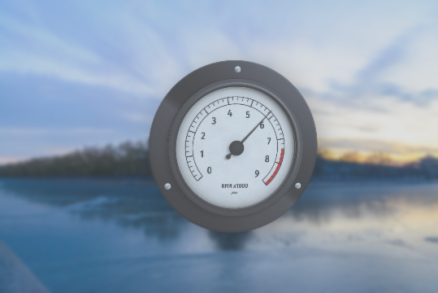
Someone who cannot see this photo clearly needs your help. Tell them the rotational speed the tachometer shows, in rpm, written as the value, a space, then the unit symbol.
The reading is 5800 rpm
